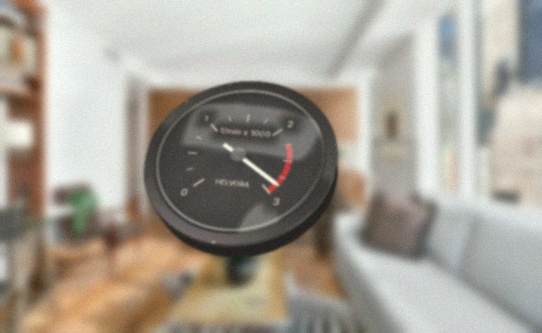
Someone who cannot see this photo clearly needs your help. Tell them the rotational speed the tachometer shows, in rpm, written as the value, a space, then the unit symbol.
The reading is 2875 rpm
